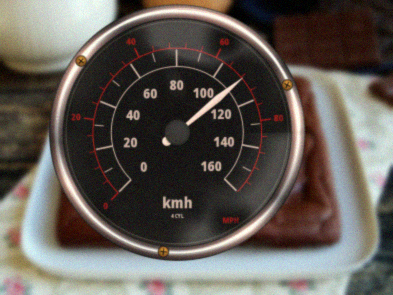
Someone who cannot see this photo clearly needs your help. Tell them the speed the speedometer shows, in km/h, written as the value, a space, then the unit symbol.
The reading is 110 km/h
